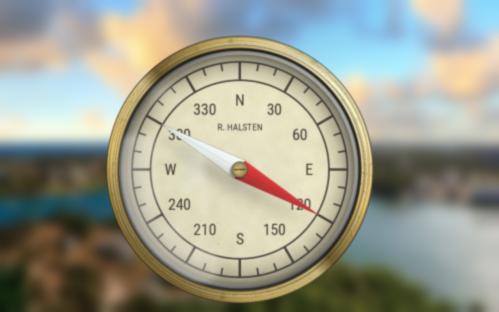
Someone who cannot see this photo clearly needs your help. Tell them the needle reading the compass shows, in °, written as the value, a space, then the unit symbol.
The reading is 120 °
